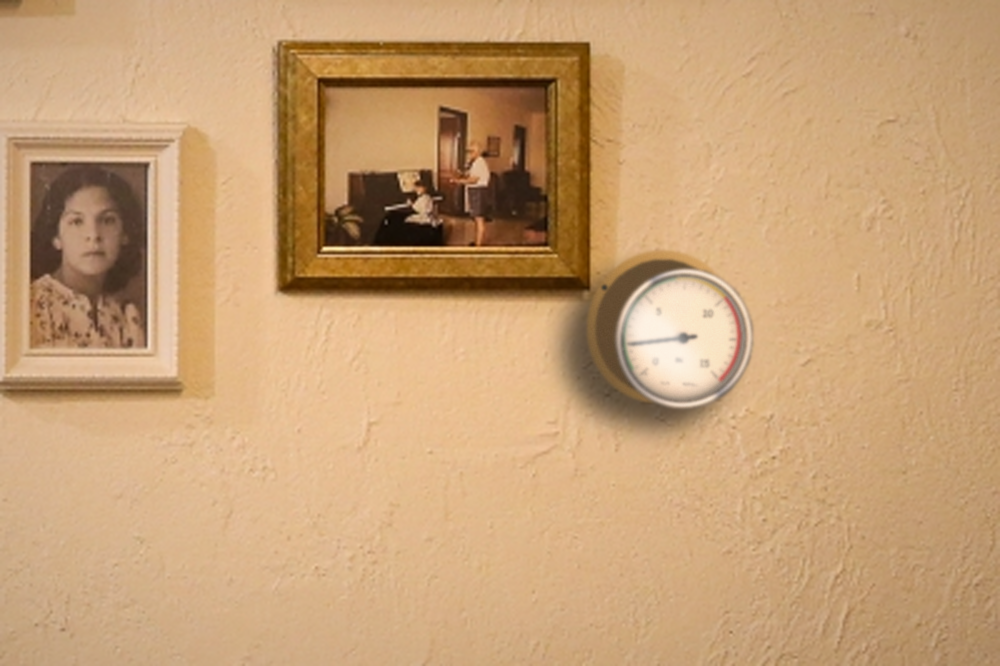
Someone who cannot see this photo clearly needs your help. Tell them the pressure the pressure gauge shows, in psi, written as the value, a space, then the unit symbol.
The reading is 2 psi
